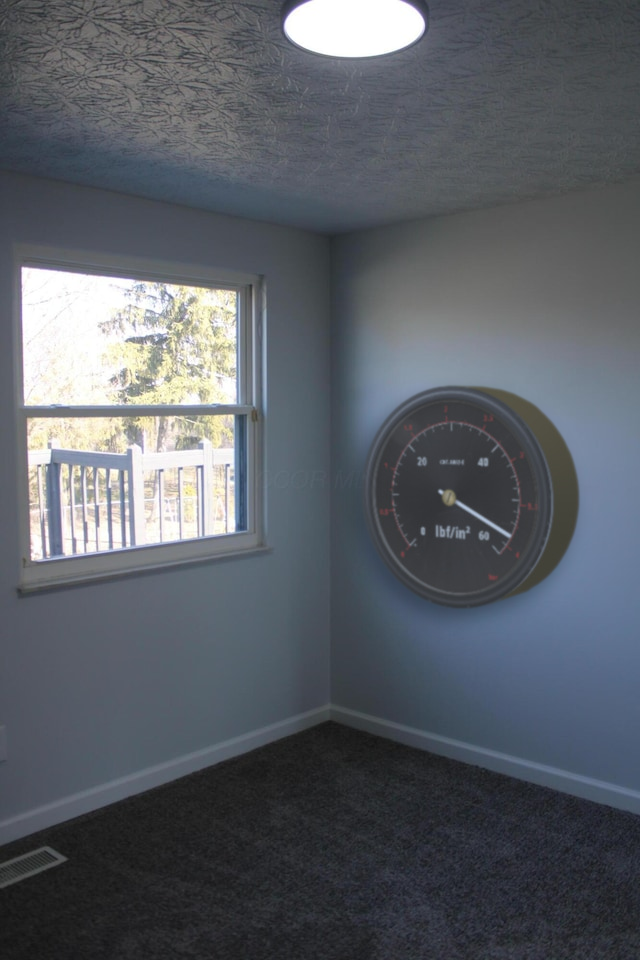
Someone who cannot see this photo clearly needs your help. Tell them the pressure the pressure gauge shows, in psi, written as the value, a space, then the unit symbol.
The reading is 56 psi
